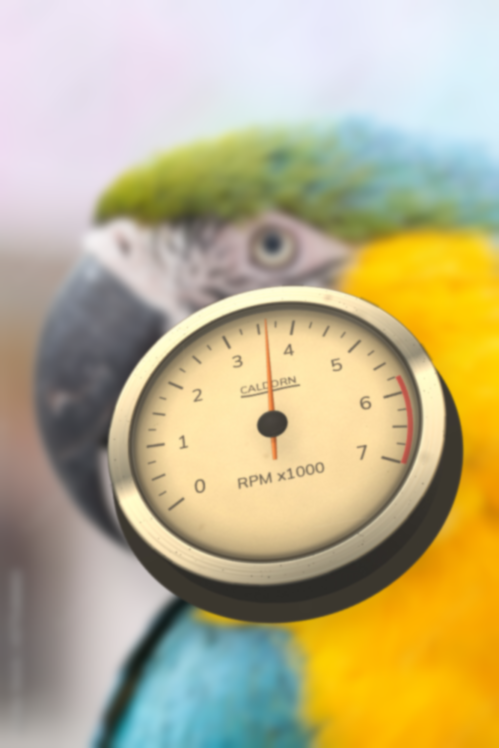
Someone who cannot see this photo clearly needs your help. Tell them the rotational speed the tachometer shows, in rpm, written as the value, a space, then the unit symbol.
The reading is 3625 rpm
